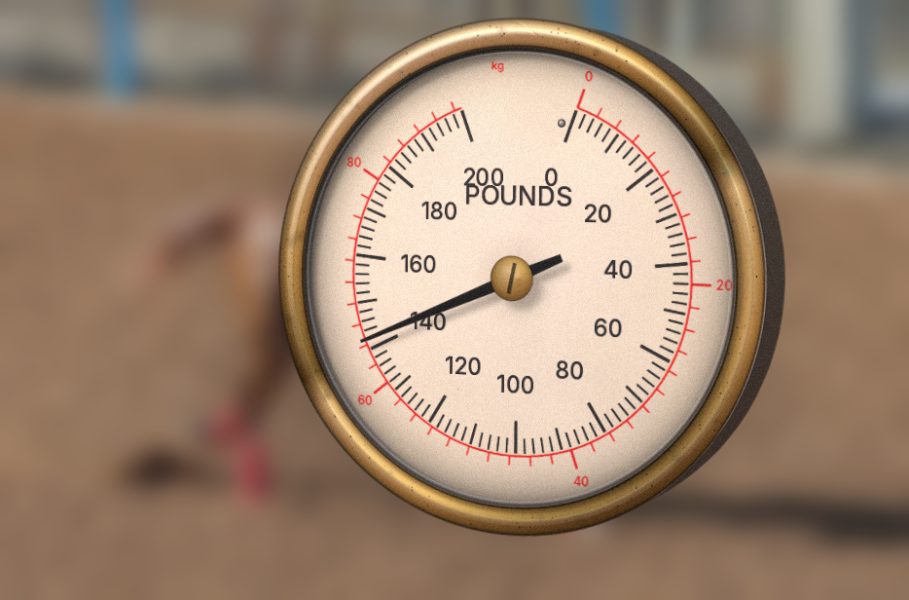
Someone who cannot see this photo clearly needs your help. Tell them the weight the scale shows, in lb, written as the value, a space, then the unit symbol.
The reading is 142 lb
